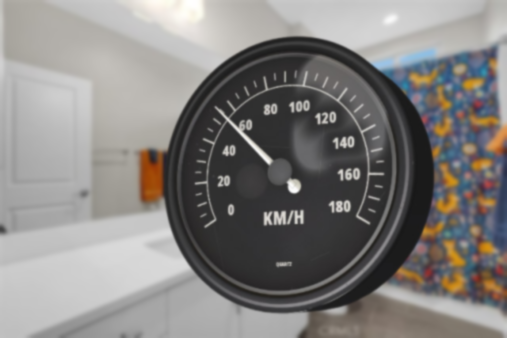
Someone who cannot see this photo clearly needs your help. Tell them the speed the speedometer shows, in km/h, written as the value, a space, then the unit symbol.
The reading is 55 km/h
